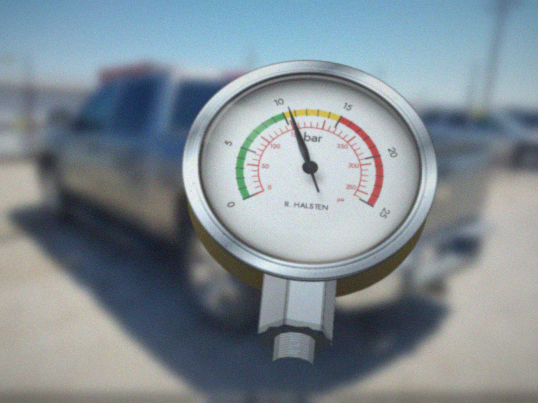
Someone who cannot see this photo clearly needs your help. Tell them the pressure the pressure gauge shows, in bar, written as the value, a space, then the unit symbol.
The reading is 10.5 bar
